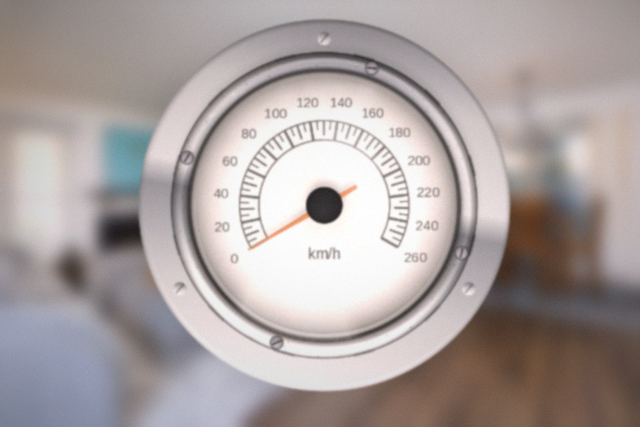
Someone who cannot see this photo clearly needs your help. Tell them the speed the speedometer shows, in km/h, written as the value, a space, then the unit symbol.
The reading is 0 km/h
